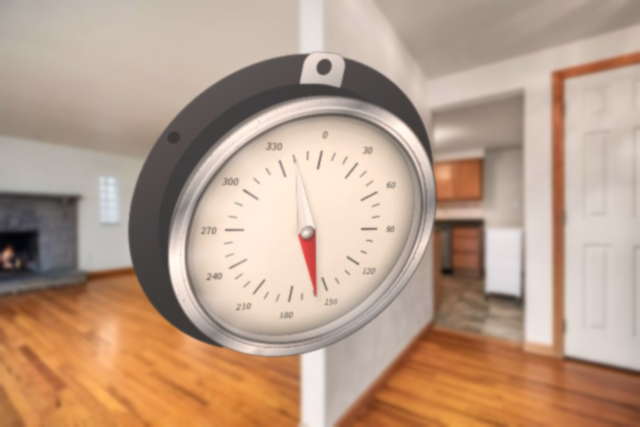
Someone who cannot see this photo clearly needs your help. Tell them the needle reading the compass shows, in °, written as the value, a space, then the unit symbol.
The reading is 160 °
